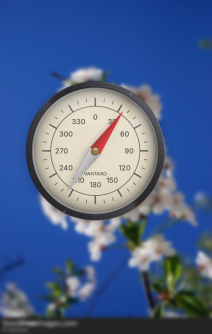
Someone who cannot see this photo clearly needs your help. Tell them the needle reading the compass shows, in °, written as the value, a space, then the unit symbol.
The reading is 35 °
